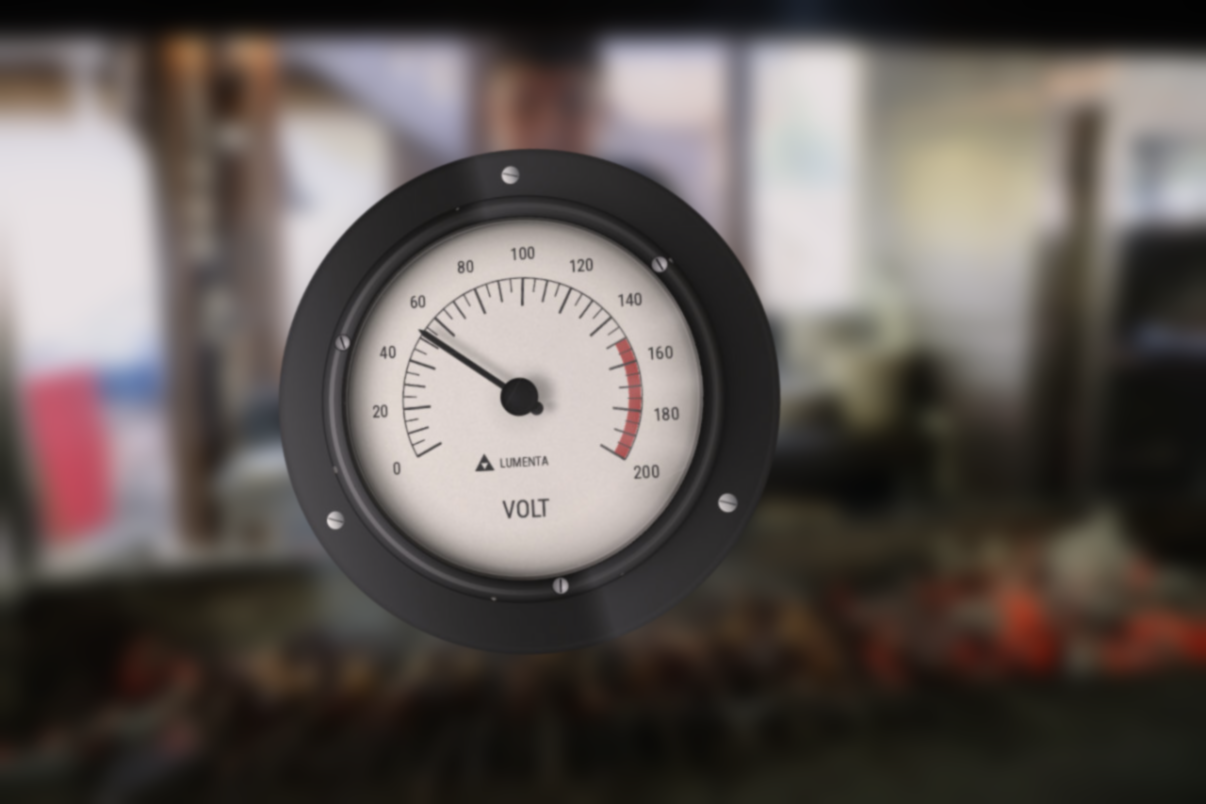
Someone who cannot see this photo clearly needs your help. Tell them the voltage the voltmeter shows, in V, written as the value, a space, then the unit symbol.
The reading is 52.5 V
